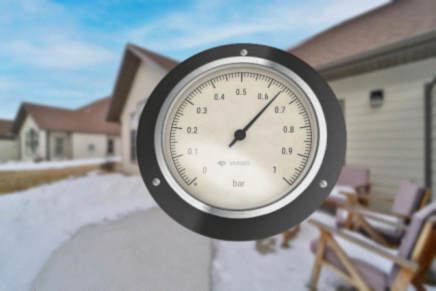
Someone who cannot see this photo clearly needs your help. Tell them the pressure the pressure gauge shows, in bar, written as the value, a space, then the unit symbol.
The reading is 0.65 bar
